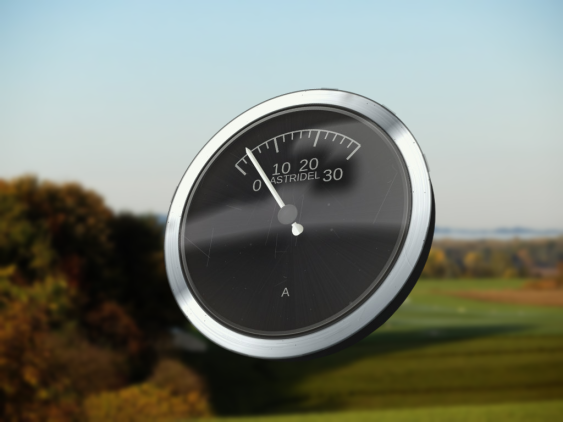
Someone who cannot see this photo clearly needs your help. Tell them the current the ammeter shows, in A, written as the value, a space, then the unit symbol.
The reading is 4 A
